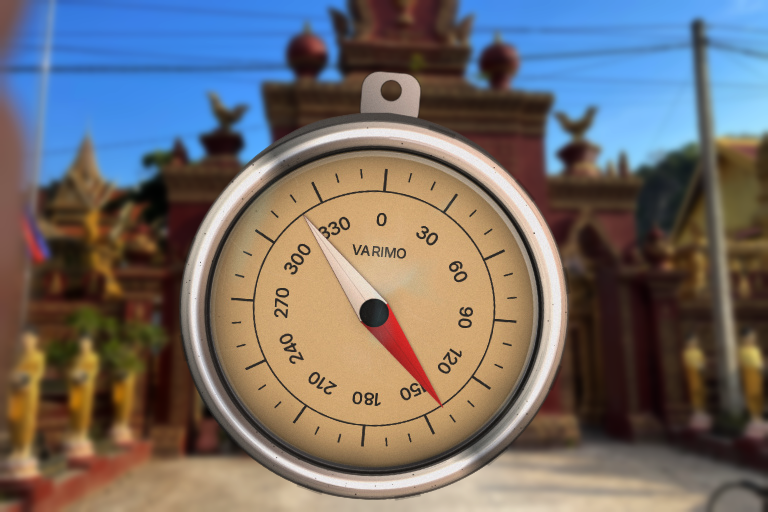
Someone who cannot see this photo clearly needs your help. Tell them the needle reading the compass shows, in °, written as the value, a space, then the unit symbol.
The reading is 140 °
